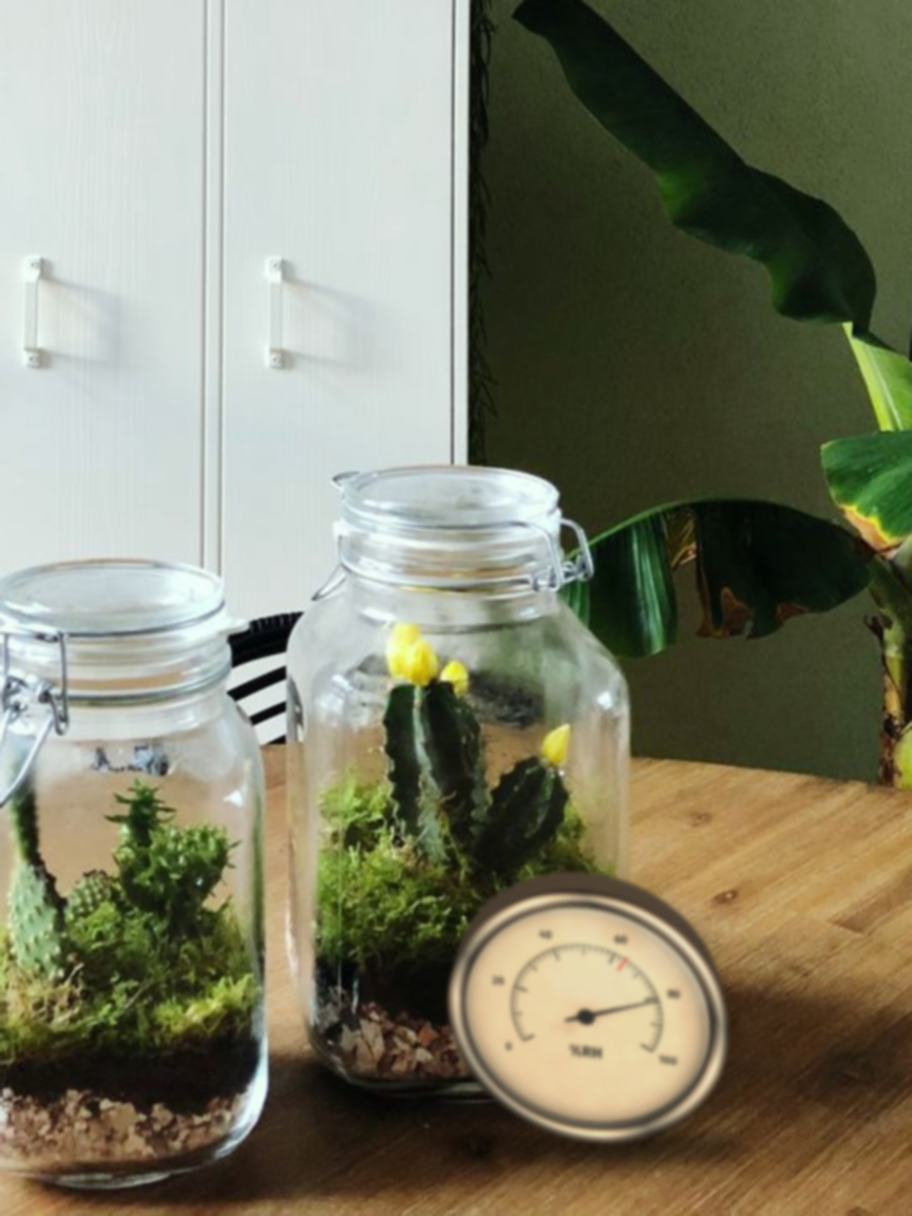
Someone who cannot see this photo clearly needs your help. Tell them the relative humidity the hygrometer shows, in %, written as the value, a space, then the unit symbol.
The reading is 80 %
